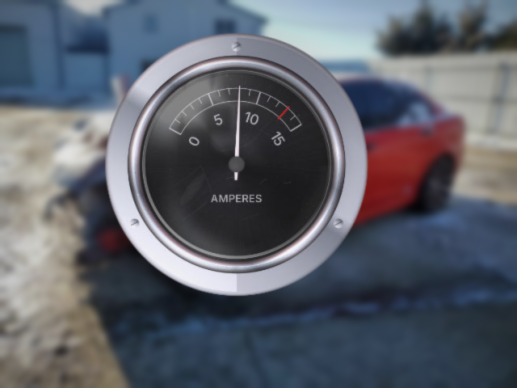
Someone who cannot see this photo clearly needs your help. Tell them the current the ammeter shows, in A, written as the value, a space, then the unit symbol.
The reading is 8 A
